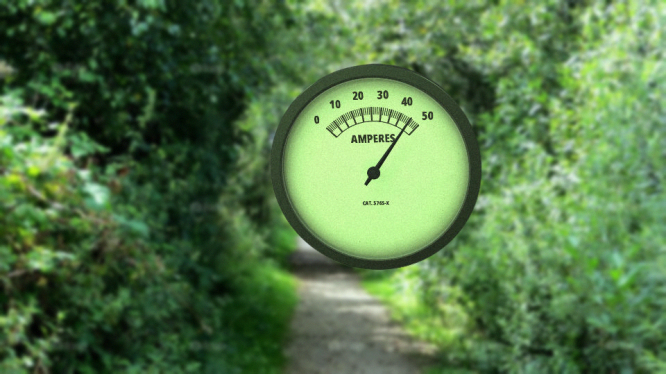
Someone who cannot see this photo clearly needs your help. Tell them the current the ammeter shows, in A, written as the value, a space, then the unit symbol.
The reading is 45 A
